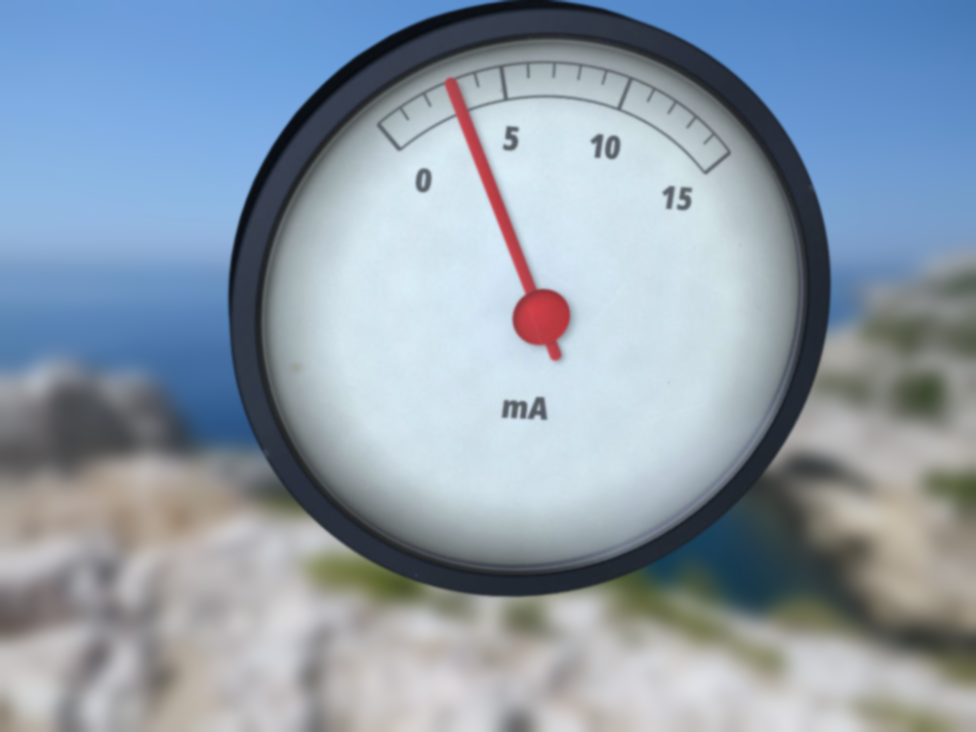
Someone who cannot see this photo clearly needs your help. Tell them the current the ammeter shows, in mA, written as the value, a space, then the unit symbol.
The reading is 3 mA
